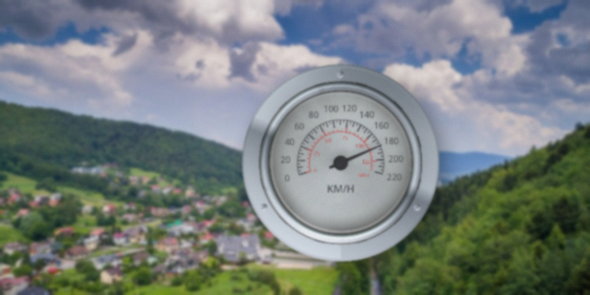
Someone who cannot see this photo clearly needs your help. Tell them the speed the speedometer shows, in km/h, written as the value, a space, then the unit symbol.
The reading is 180 km/h
